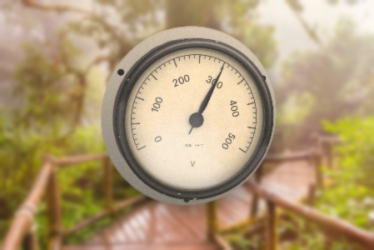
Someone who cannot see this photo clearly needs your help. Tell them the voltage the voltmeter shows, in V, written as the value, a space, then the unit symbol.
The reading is 300 V
